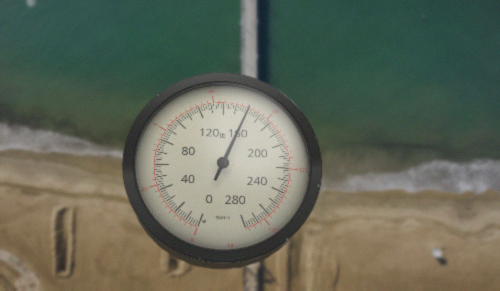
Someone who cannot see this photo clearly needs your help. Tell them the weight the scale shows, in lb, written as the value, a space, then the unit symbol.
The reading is 160 lb
